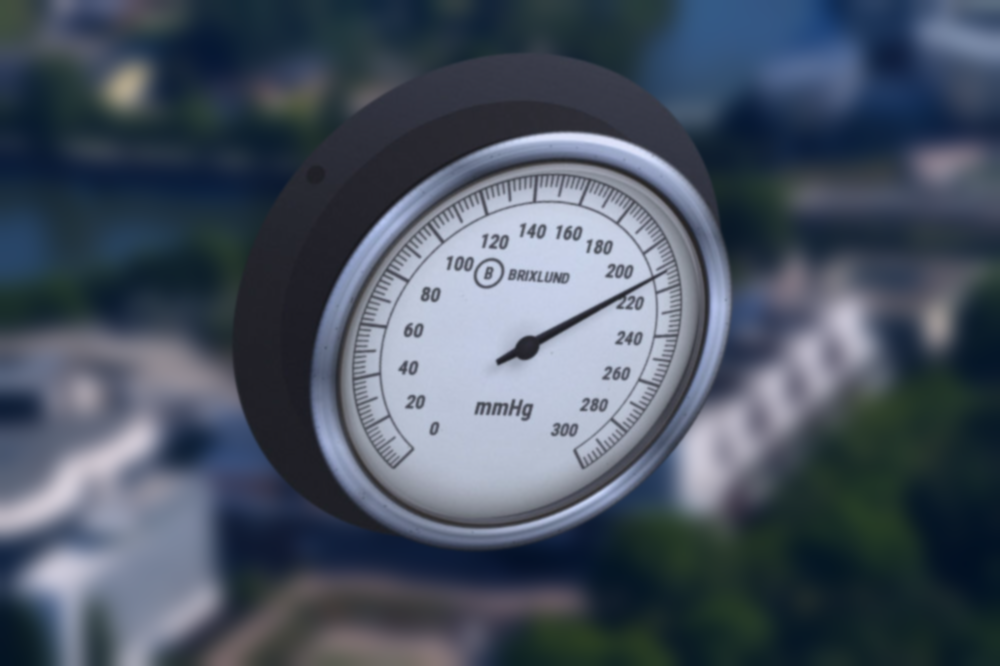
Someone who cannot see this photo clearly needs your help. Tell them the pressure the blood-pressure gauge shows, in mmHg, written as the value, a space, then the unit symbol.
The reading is 210 mmHg
